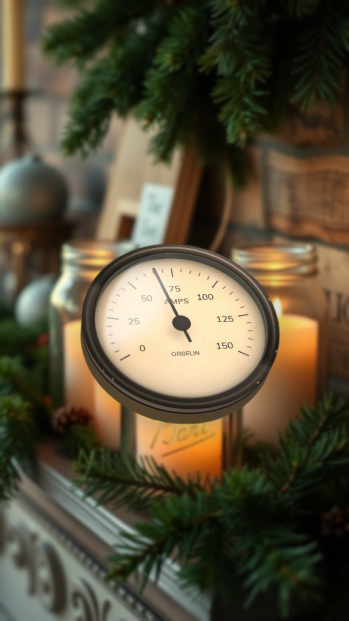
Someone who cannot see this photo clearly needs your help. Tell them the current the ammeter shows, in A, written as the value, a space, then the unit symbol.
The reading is 65 A
